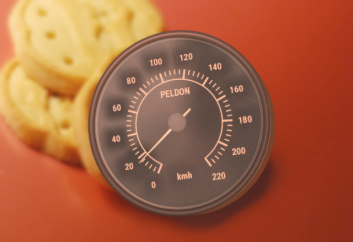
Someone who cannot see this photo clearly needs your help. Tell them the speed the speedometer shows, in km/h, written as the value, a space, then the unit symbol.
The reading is 16 km/h
